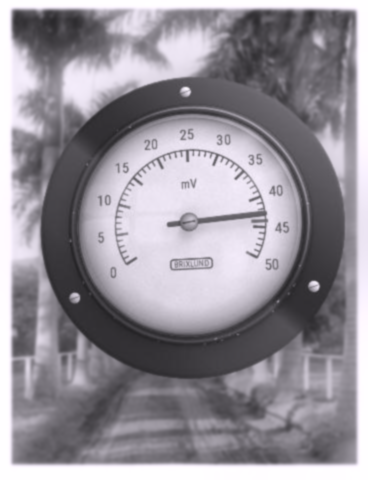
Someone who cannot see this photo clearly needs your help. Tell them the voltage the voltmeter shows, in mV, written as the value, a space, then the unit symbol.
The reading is 43 mV
